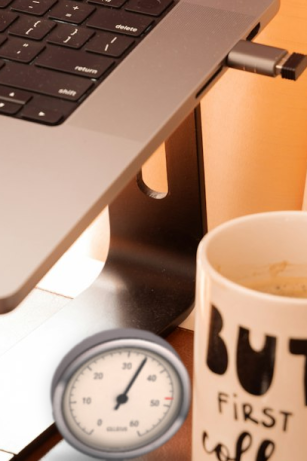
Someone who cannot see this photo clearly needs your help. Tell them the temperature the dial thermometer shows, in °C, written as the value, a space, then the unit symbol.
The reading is 34 °C
